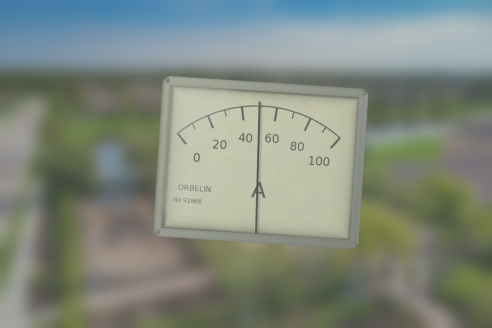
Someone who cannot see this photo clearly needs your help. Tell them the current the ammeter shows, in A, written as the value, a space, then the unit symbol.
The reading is 50 A
